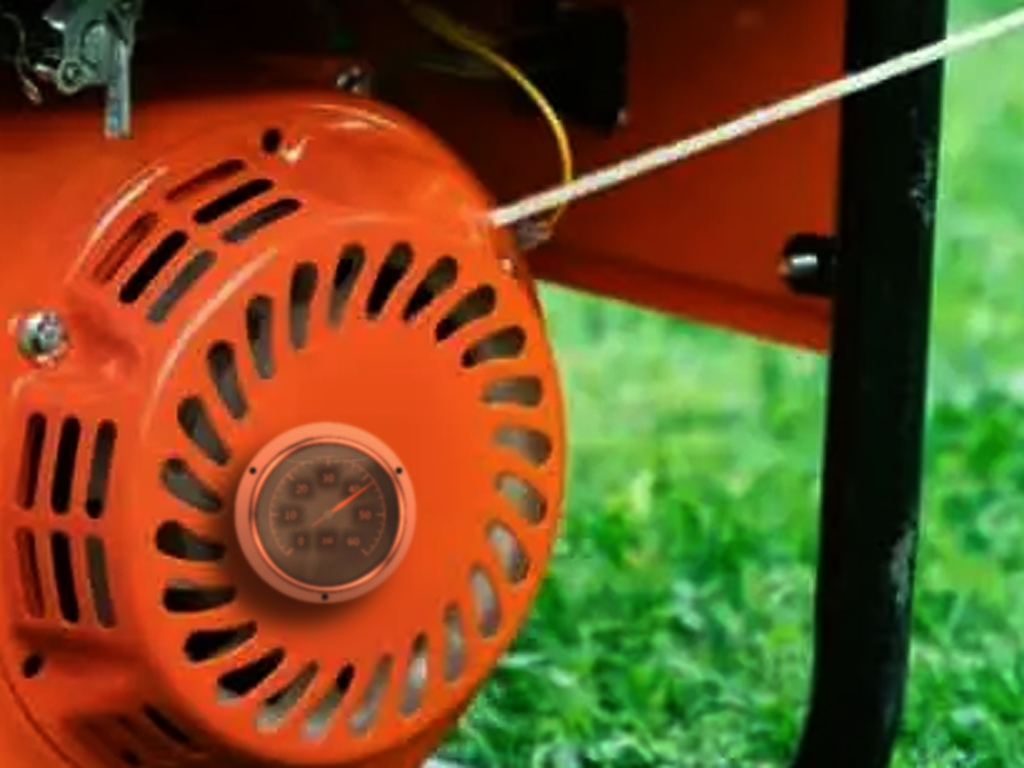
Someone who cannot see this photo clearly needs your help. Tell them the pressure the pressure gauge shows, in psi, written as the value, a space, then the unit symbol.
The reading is 42 psi
